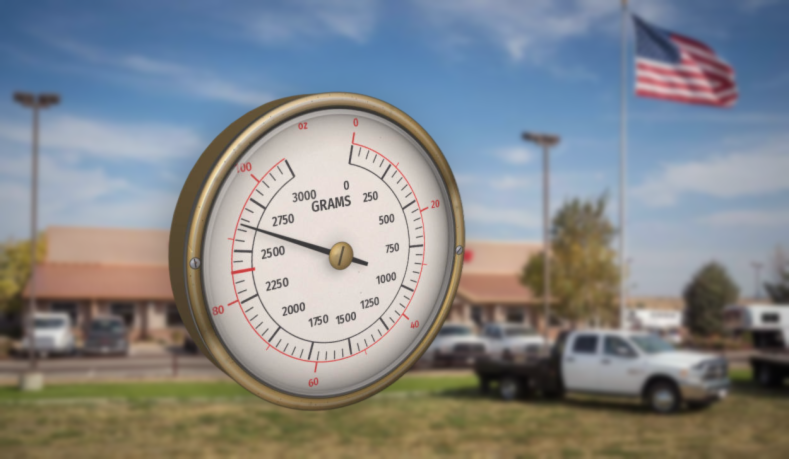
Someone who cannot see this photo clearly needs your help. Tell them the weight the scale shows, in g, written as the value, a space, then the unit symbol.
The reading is 2625 g
